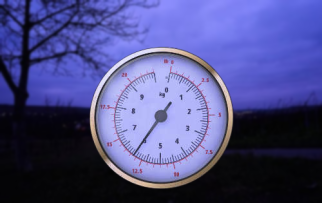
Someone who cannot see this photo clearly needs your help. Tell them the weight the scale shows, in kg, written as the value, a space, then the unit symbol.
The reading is 6 kg
